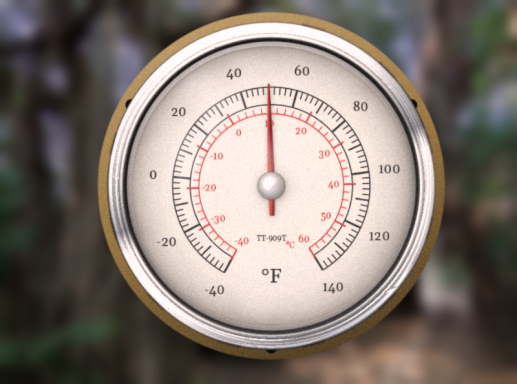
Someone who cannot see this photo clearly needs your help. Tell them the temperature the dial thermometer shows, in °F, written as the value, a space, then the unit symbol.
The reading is 50 °F
